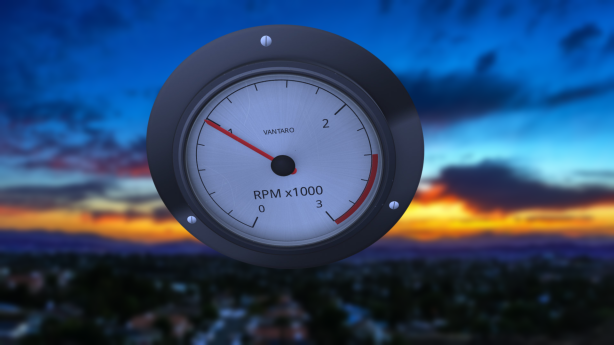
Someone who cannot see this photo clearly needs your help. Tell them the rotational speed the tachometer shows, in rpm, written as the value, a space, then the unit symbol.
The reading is 1000 rpm
